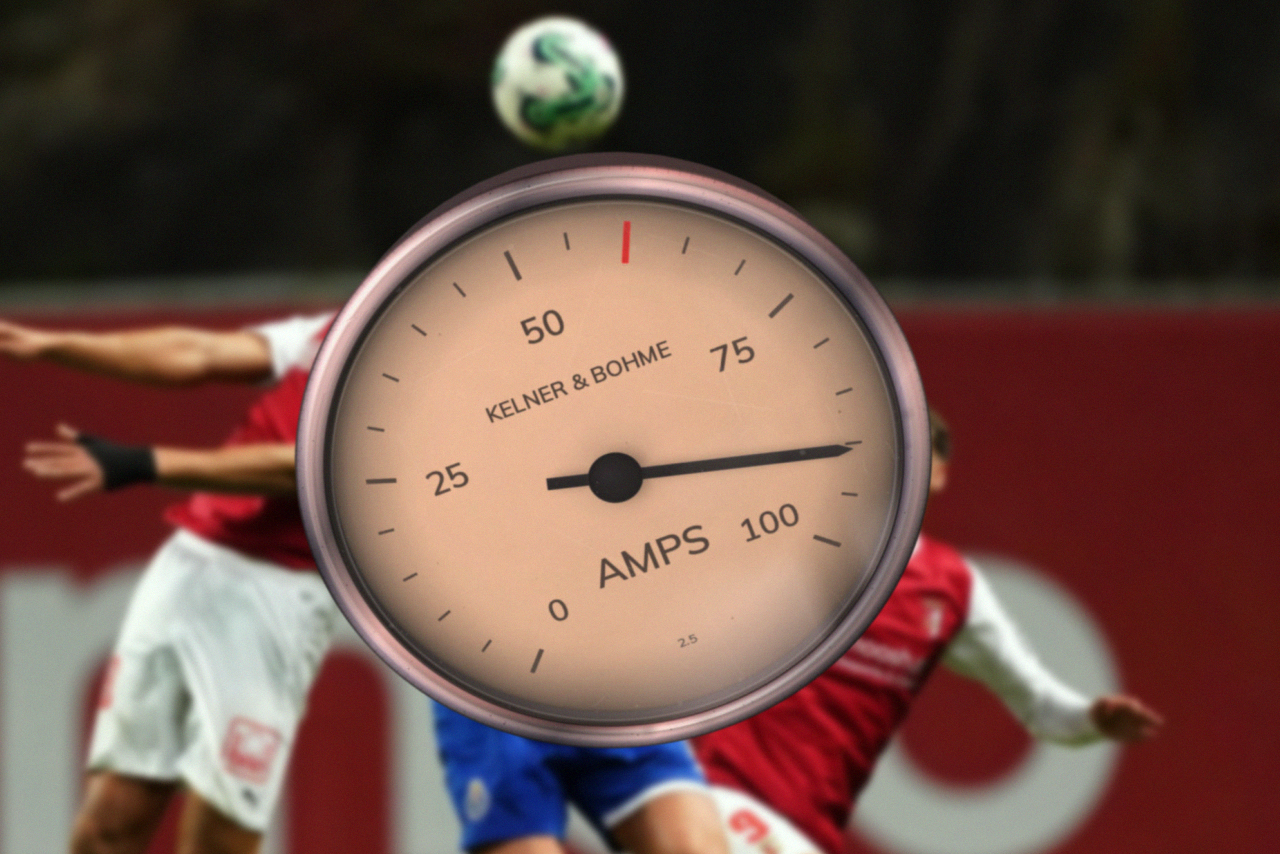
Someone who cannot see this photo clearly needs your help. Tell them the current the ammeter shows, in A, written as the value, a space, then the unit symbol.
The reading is 90 A
